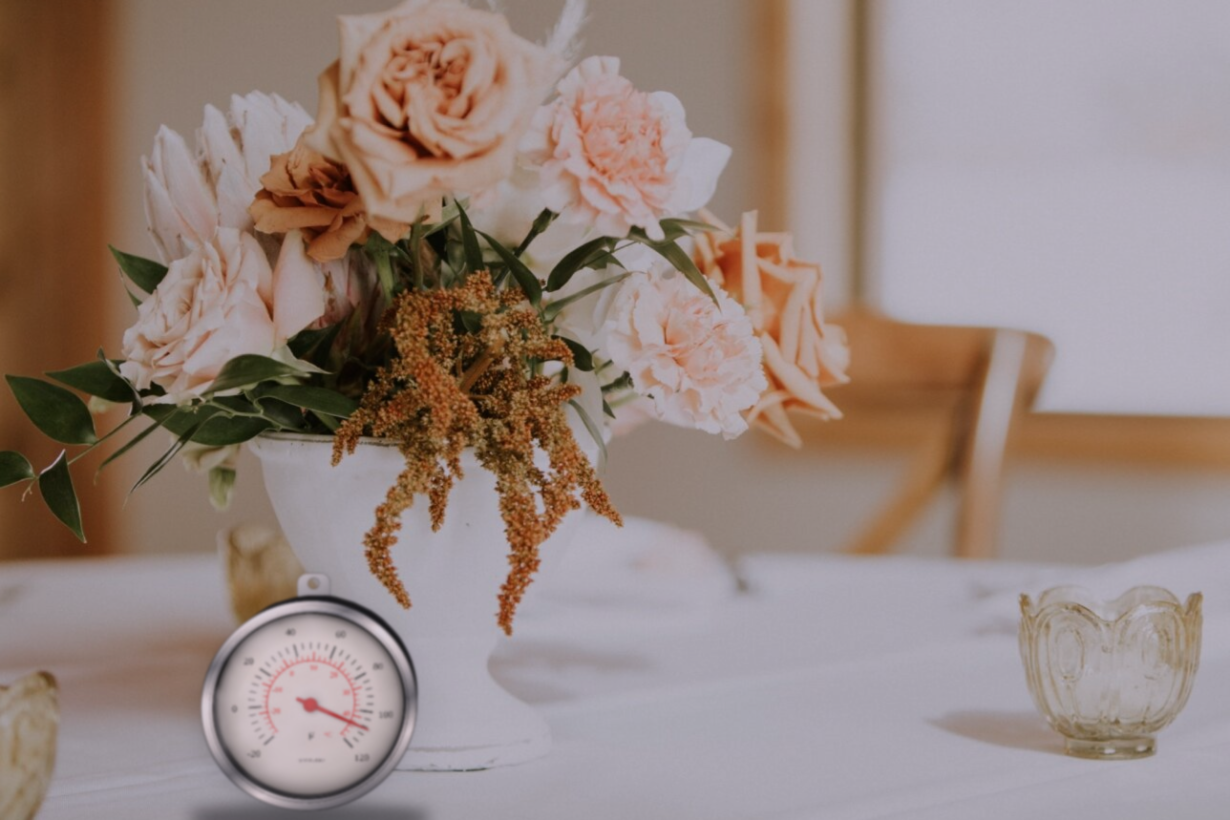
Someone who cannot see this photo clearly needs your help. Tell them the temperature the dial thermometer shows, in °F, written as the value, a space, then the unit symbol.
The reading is 108 °F
